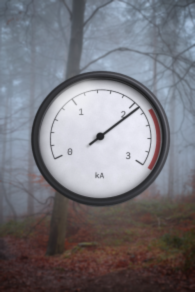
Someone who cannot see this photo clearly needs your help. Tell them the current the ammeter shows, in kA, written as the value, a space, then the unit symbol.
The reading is 2.1 kA
